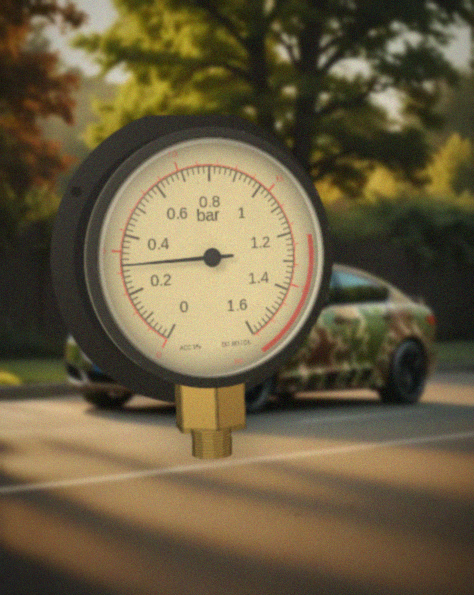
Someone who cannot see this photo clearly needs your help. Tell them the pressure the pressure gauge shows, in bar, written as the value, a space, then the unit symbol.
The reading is 0.3 bar
